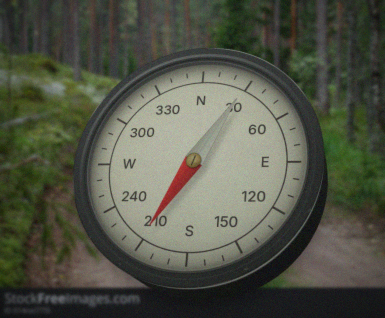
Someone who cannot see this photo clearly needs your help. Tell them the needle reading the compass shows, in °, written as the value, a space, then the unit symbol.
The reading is 210 °
